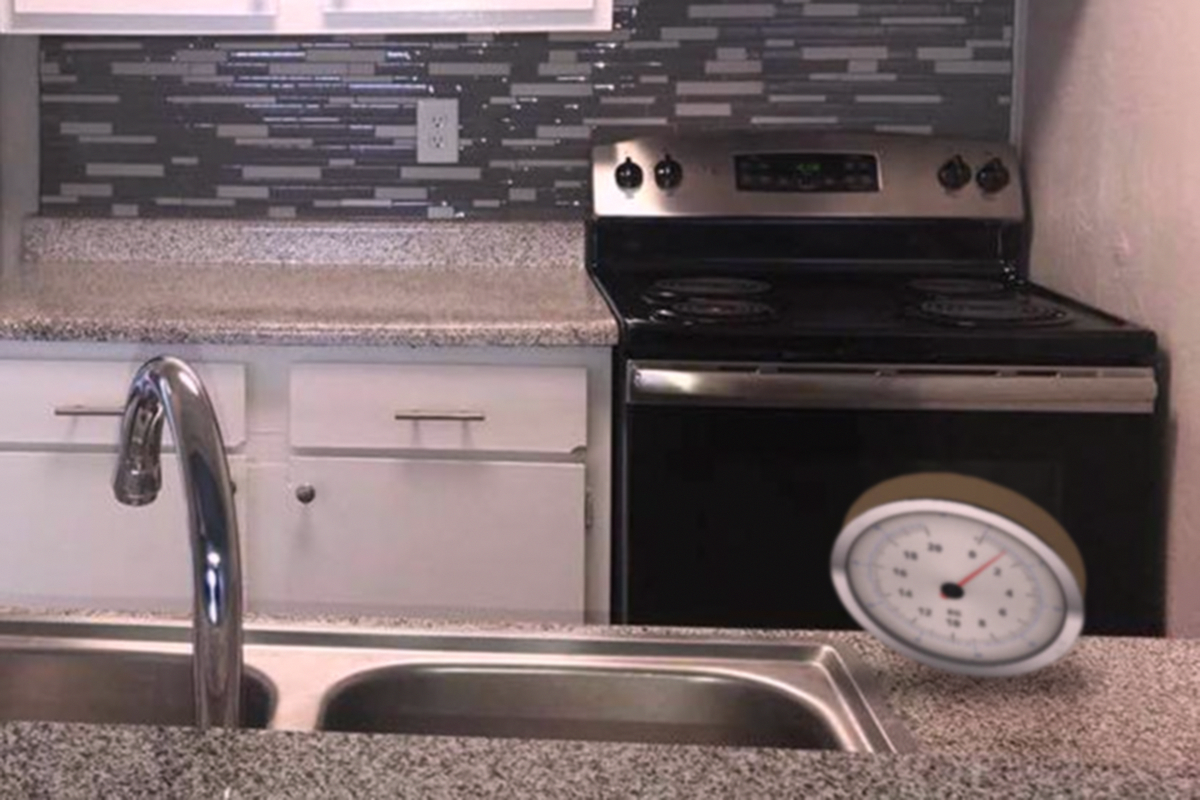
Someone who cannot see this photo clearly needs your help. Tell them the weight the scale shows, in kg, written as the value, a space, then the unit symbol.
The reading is 1 kg
